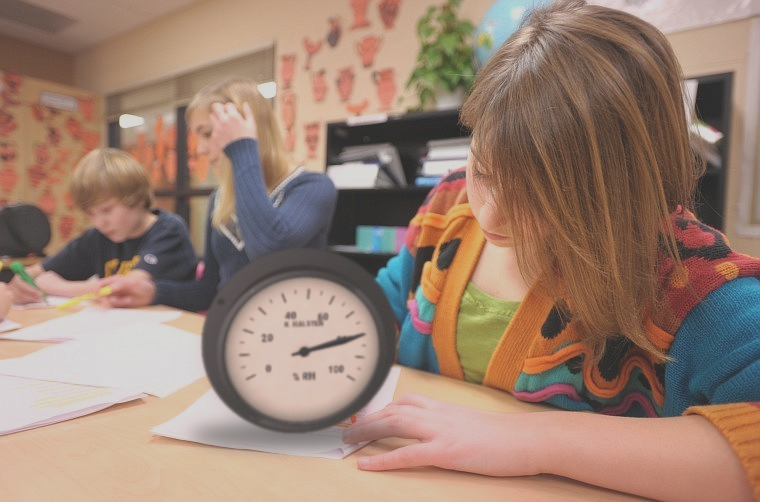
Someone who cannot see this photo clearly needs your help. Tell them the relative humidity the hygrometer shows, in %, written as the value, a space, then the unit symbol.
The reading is 80 %
